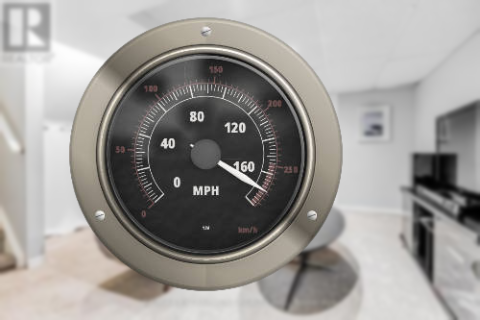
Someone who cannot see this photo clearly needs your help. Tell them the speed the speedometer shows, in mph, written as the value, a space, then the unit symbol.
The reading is 170 mph
